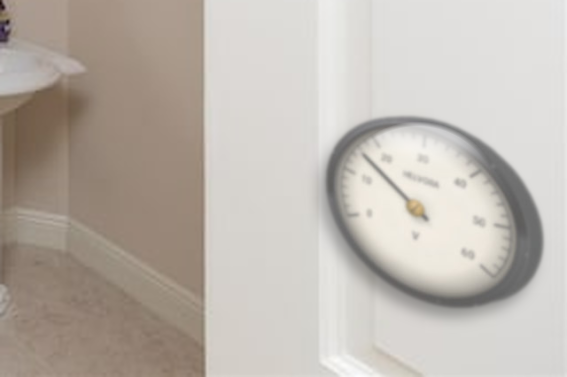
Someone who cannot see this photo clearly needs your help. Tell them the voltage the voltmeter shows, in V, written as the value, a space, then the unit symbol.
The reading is 16 V
